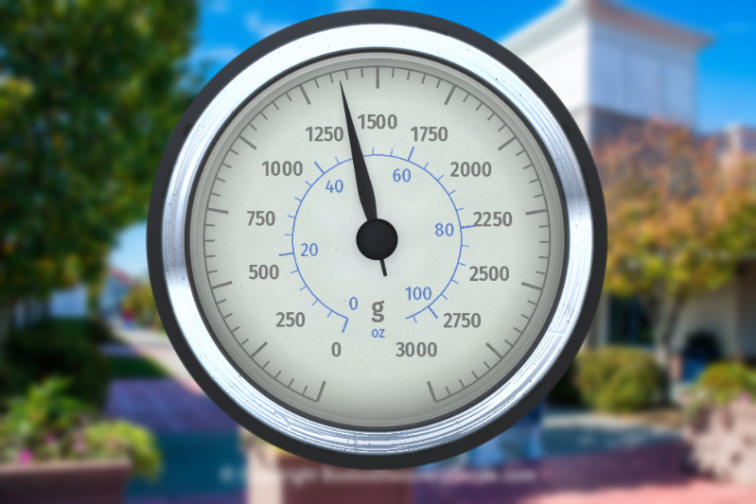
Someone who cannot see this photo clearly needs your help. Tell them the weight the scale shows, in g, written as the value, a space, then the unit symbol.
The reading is 1375 g
